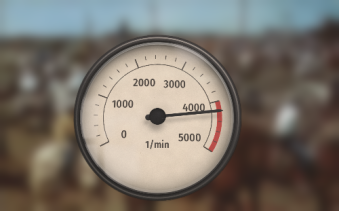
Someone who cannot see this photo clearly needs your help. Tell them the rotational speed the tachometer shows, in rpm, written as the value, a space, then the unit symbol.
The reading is 4200 rpm
